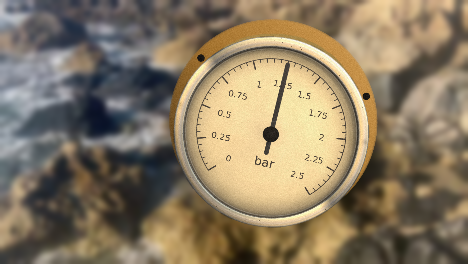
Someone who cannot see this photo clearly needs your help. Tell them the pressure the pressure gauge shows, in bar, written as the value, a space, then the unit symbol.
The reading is 1.25 bar
